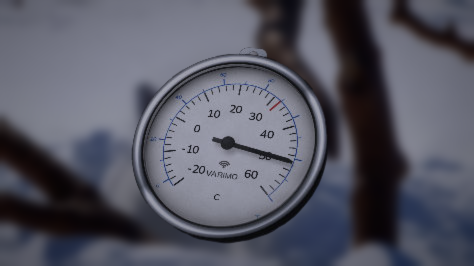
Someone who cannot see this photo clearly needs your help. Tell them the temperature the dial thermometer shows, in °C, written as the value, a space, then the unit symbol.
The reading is 50 °C
